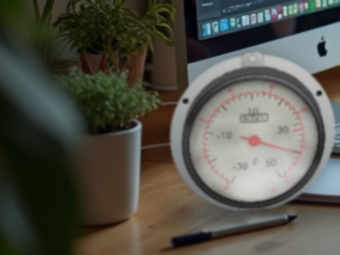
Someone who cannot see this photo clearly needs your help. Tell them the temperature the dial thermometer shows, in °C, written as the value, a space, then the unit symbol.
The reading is 40 °C
